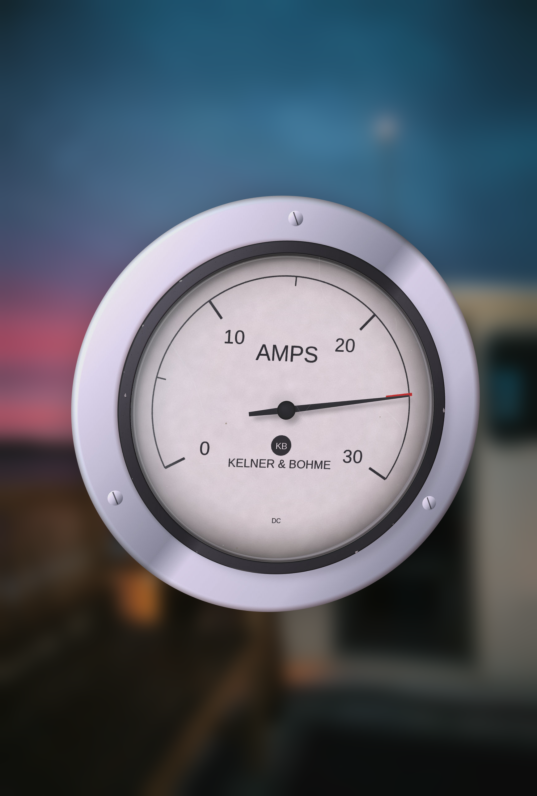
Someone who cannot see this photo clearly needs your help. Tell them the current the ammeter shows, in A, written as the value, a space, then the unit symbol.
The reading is 25 A
